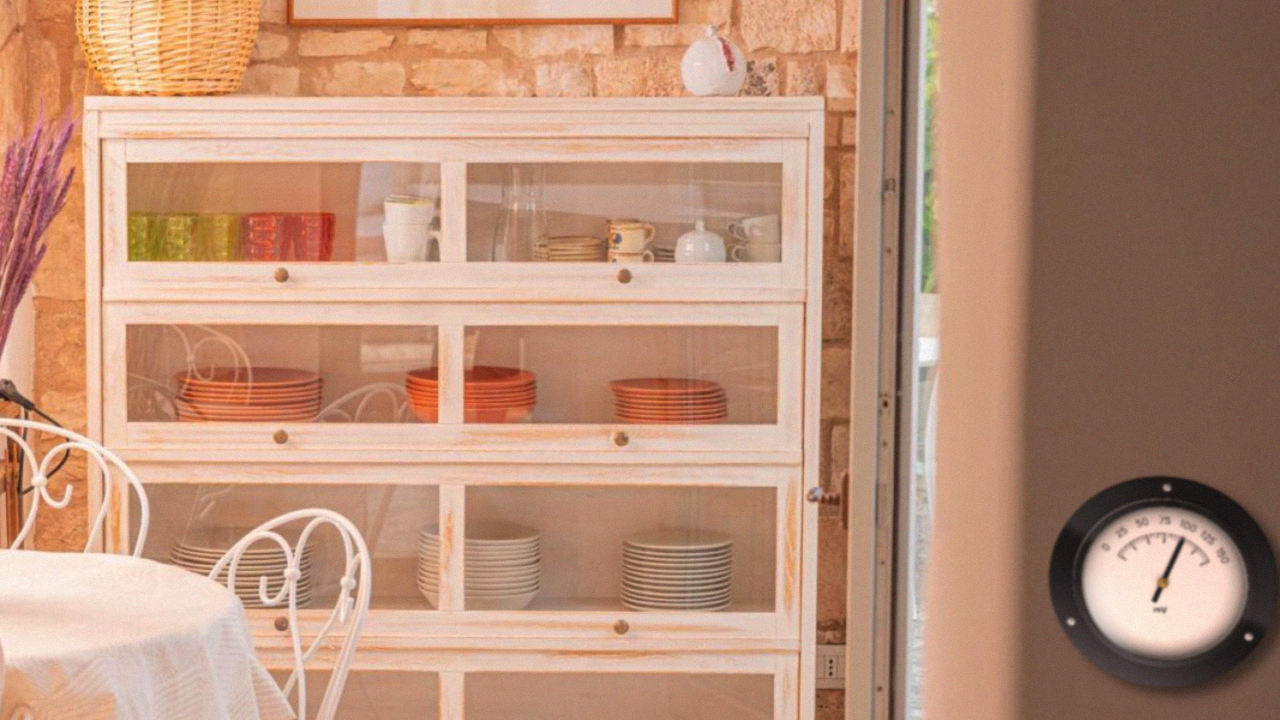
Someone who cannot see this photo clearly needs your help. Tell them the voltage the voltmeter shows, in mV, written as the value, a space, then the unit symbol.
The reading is 100 mV
